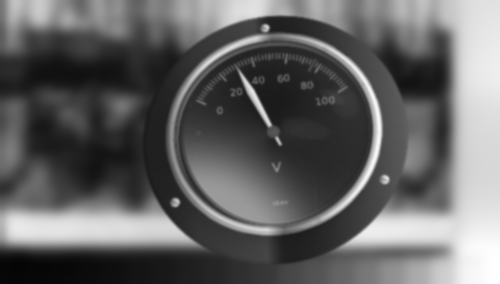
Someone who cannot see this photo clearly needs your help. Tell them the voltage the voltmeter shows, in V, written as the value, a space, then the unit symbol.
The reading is 30 V
